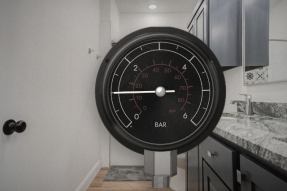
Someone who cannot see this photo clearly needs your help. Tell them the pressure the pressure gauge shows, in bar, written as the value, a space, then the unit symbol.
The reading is 1 bar
